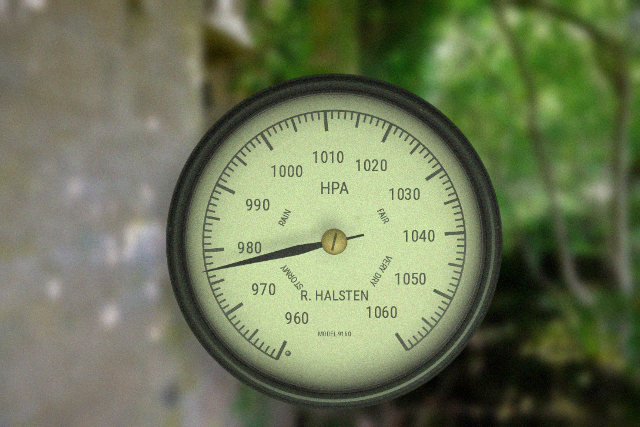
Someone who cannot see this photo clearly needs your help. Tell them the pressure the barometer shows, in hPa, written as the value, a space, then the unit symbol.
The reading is 977 hPa
